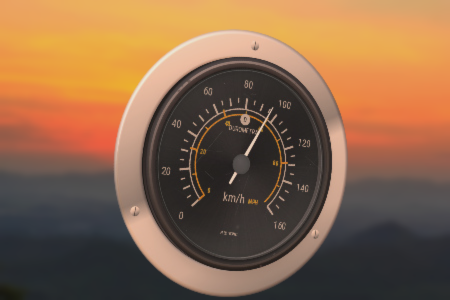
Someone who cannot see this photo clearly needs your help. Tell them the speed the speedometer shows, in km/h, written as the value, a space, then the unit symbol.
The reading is 95 km/h
